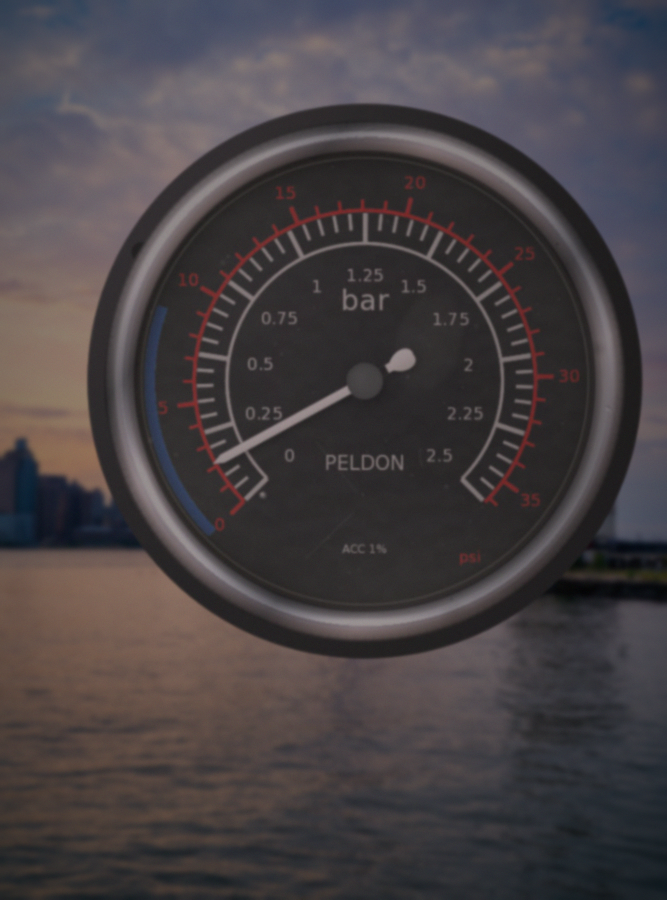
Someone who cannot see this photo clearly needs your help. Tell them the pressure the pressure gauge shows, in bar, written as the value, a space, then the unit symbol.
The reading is 0.15 bar
